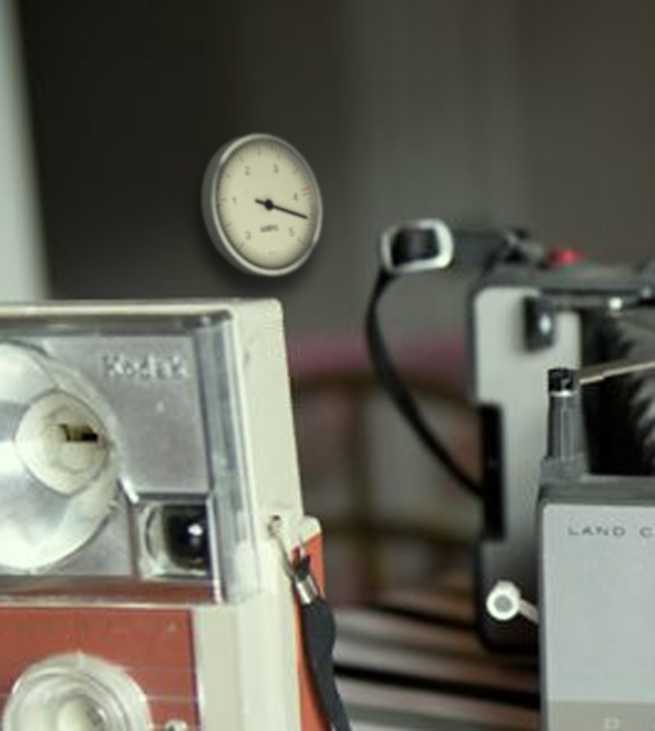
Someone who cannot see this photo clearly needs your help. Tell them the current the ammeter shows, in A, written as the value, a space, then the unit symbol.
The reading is 4.5 A
